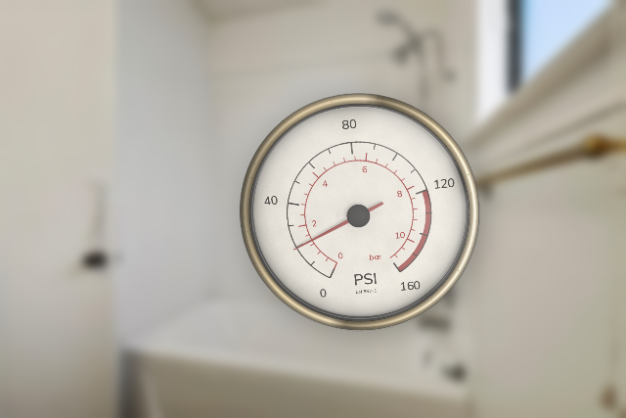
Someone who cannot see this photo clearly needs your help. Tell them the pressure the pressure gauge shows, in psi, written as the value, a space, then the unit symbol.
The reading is 20 psi
